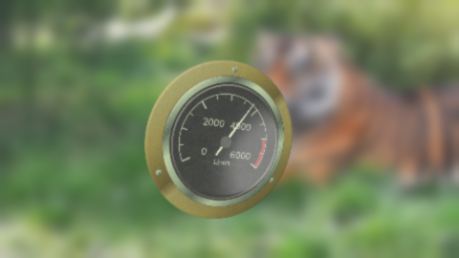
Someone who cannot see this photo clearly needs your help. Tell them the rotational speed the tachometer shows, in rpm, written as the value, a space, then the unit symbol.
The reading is 3750 rpm
